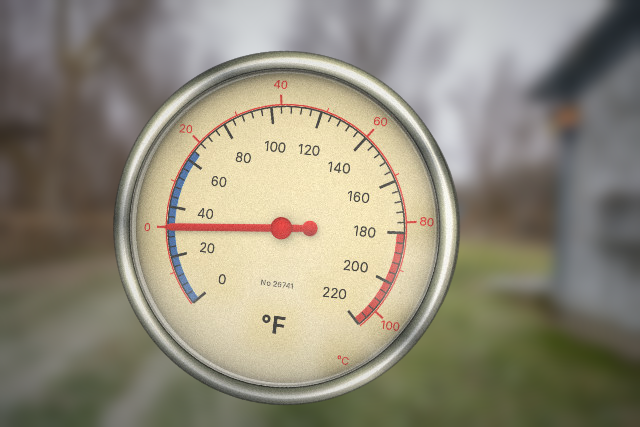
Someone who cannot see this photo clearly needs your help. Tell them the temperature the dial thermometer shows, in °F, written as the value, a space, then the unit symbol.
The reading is 32 °F
